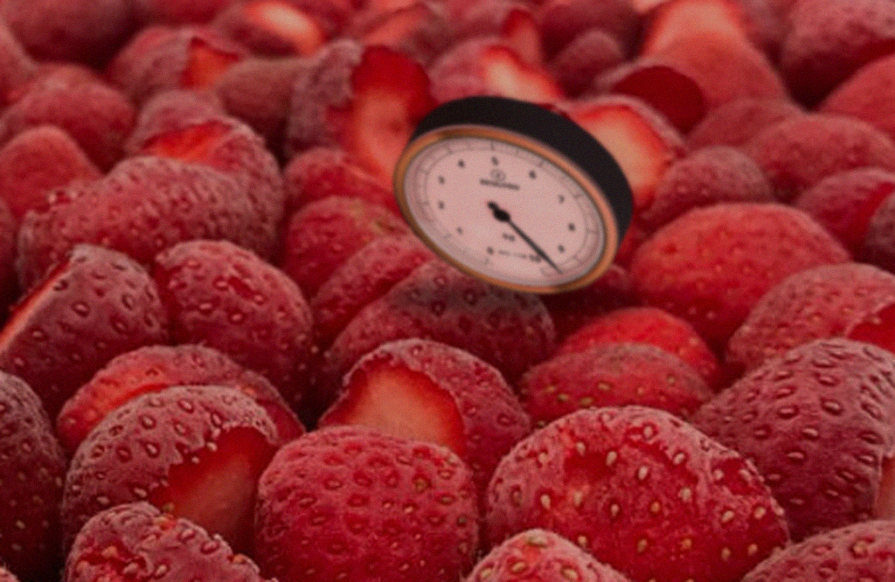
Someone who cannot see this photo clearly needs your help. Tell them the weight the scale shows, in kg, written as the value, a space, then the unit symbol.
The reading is 9.5 kg
